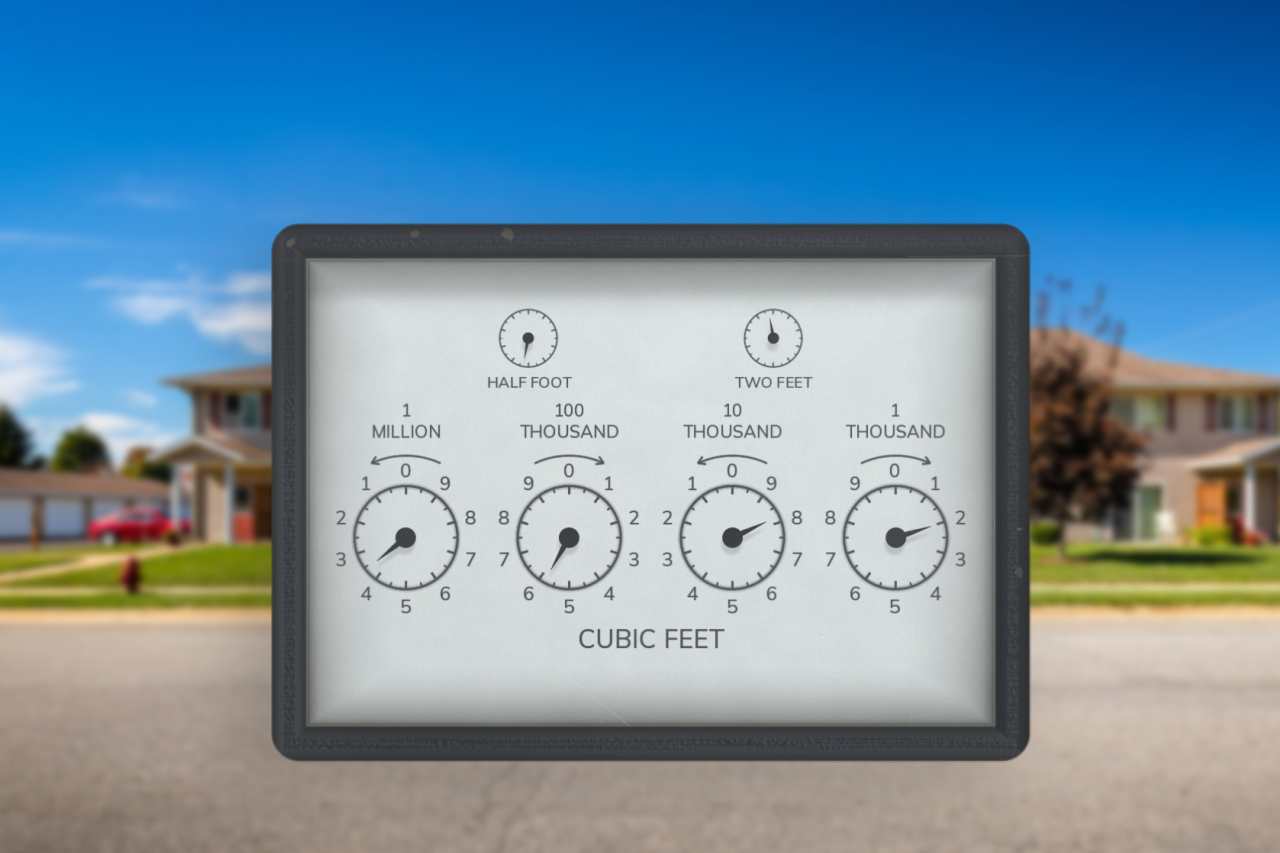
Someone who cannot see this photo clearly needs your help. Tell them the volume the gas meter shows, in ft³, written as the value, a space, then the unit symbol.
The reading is 358200 ft³
